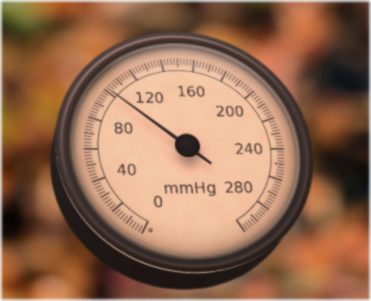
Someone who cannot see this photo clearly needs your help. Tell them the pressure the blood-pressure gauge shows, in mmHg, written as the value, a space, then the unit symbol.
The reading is 100 mmHg
